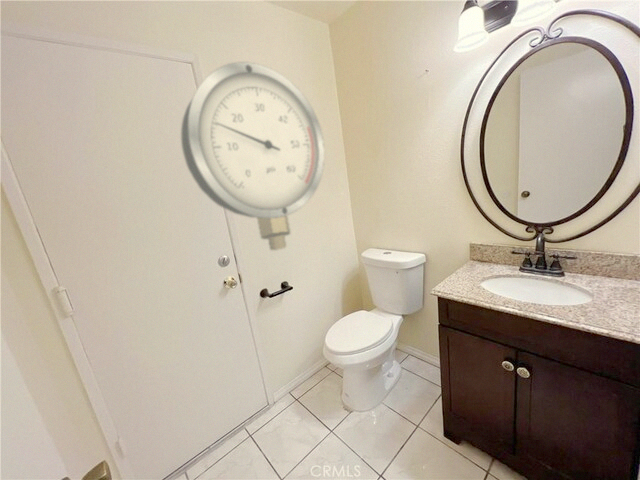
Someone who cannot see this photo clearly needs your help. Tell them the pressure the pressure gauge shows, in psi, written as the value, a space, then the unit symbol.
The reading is 15 psi
